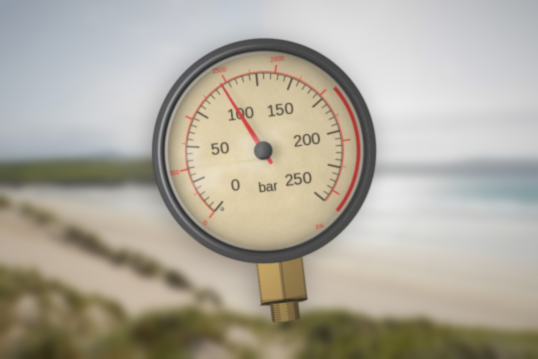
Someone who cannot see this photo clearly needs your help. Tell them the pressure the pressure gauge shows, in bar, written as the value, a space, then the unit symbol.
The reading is 100 bar
